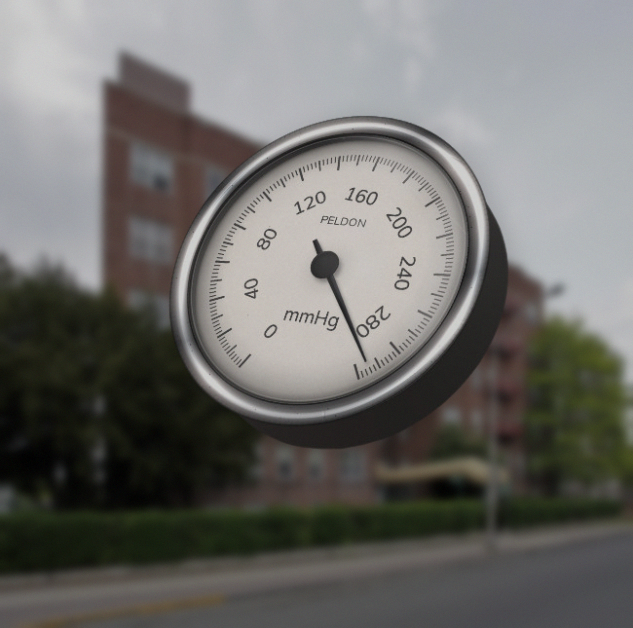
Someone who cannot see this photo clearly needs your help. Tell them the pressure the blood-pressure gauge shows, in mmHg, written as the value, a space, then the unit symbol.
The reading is 294 mmHg
